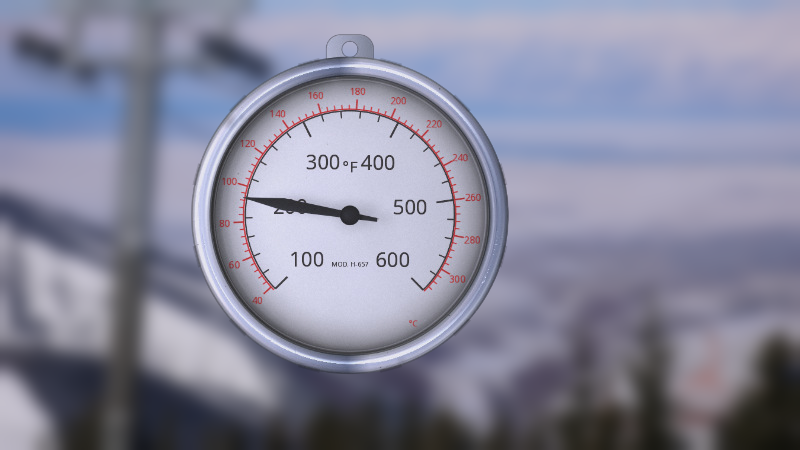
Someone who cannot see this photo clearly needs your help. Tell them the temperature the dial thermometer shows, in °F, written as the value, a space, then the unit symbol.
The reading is 200 °F
